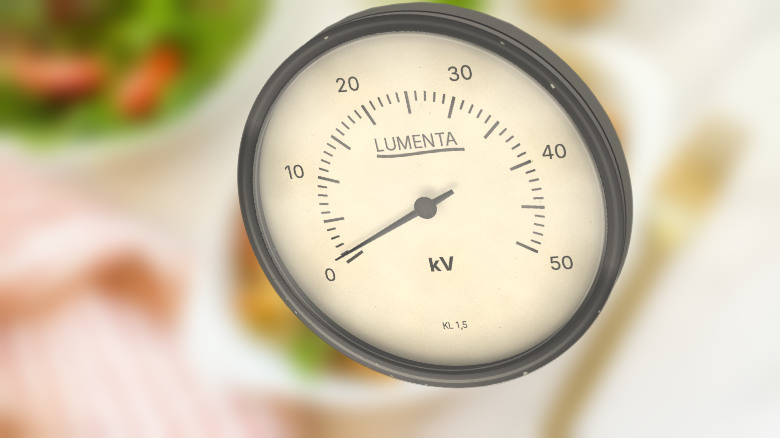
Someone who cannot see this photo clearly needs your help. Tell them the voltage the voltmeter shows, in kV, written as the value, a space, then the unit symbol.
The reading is 1 kV
